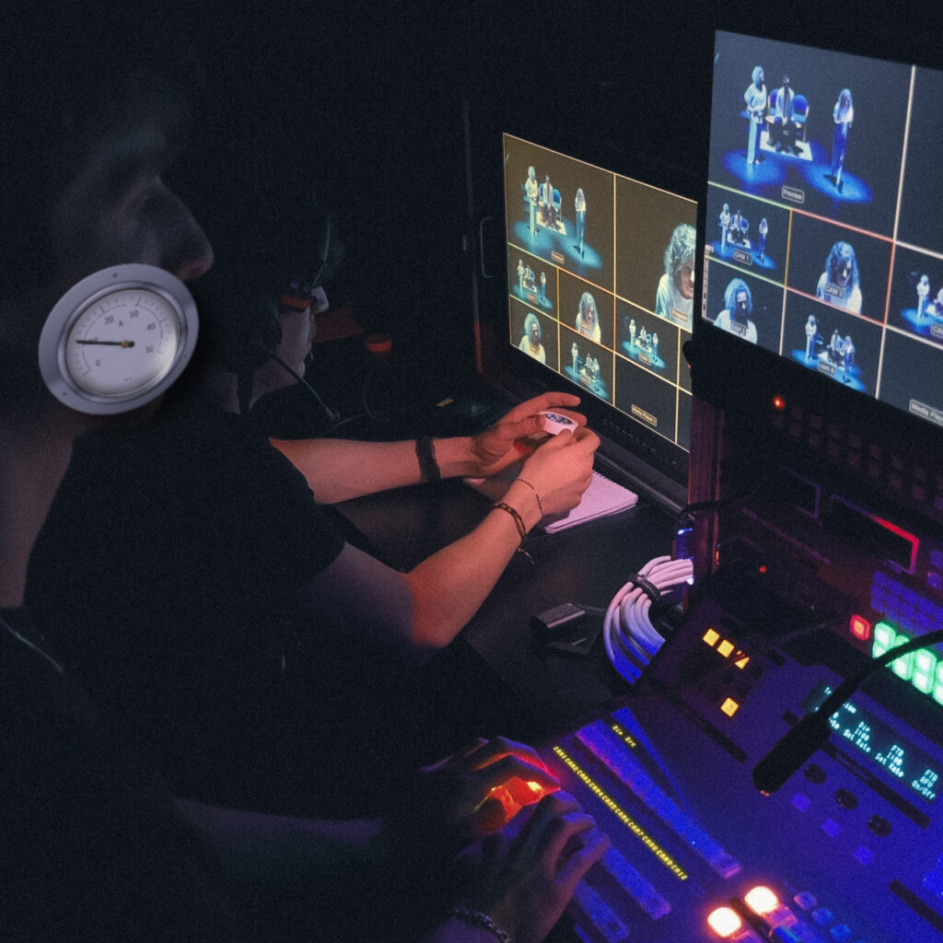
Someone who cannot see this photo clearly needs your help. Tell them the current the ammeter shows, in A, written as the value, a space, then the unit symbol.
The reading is 10 A
